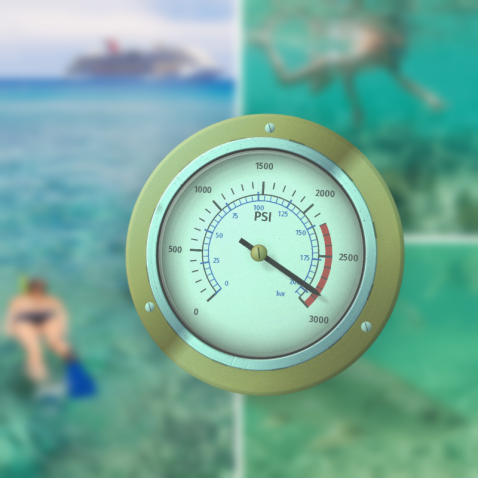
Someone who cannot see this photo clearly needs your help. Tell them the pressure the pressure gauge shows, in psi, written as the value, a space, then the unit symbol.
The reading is 2850 psi
